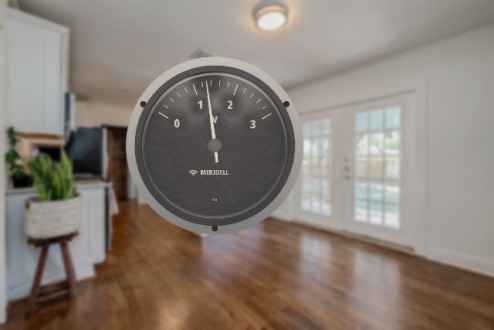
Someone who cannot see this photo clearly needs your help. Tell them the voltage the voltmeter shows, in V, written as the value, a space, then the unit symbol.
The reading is 1.3 V
